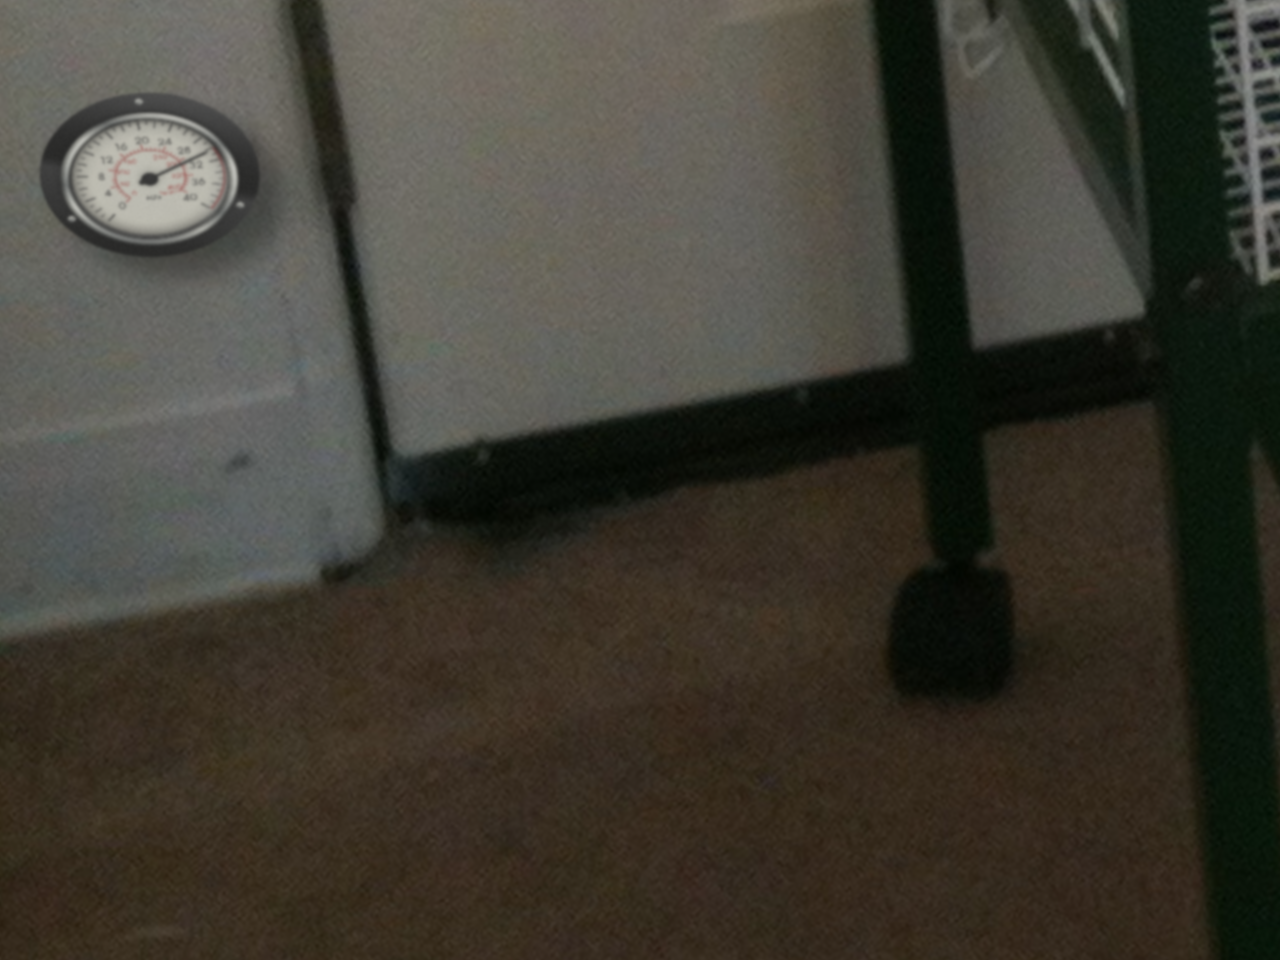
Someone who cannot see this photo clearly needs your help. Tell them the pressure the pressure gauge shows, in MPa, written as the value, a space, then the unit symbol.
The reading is 30 MPa
